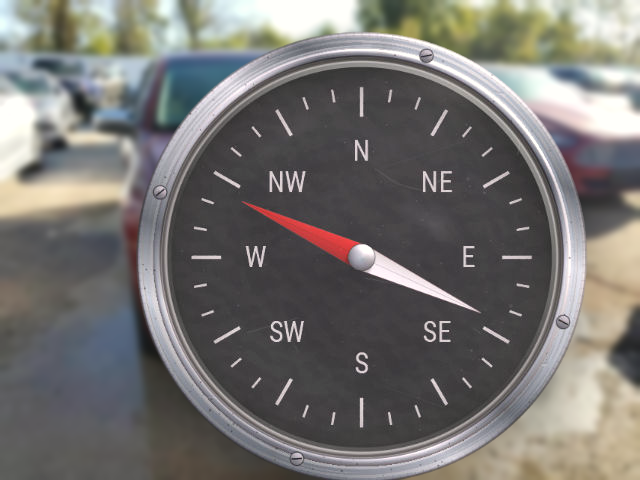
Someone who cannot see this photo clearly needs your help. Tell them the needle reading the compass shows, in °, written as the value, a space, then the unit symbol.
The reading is 295 °
